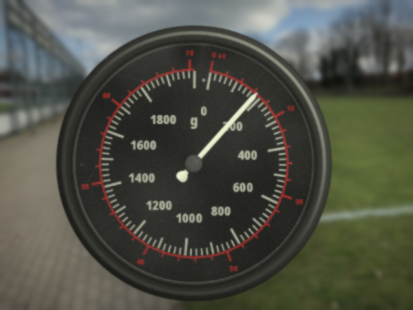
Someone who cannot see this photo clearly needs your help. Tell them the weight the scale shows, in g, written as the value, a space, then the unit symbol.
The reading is 180 g
